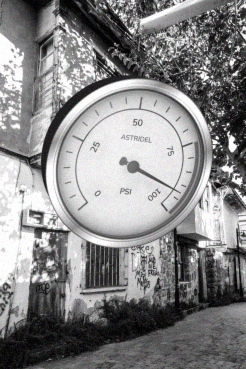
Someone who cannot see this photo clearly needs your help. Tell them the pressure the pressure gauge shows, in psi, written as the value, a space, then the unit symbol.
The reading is 92.5 psi
